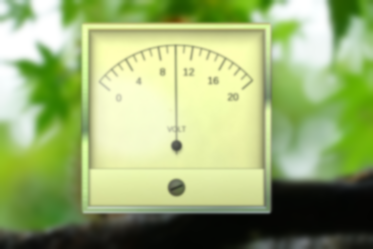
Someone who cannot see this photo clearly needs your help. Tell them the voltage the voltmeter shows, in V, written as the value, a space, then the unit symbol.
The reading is 10 V
